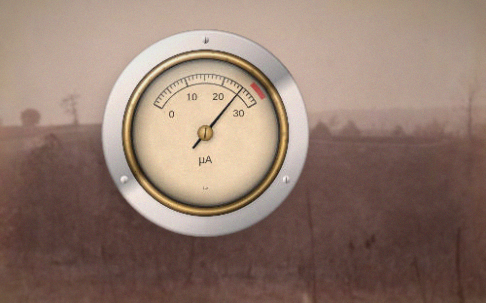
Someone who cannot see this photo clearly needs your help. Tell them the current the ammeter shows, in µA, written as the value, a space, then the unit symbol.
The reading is 25 µA
